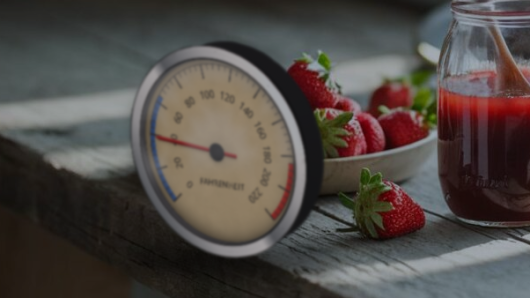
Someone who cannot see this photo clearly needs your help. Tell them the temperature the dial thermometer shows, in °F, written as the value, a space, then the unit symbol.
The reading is 40 °F
